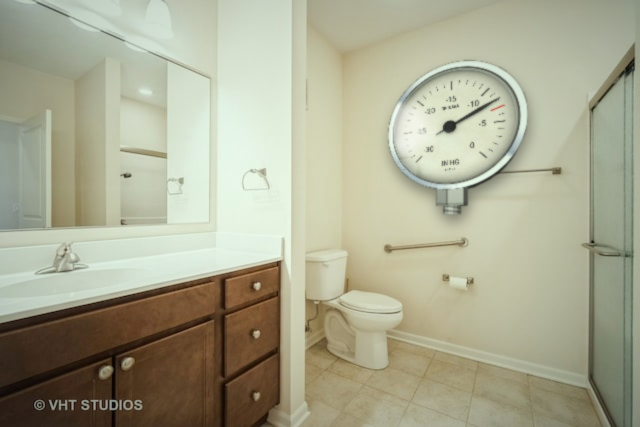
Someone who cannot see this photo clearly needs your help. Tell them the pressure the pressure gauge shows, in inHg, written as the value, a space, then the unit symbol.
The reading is -8 inHg
